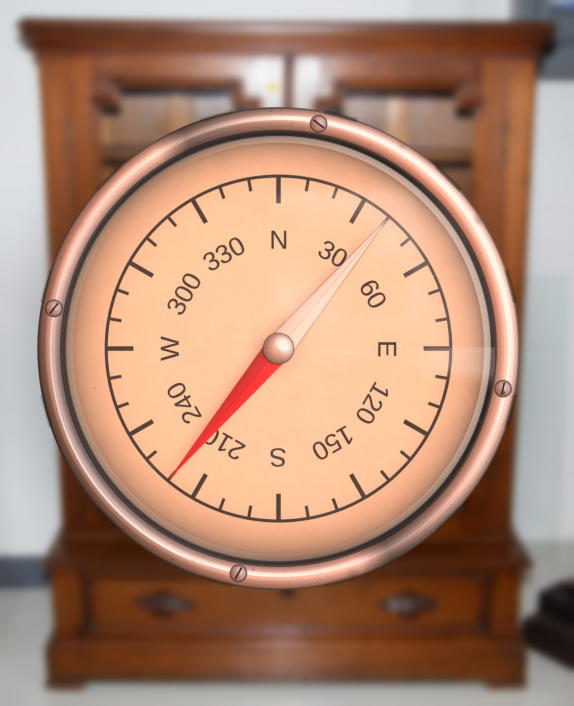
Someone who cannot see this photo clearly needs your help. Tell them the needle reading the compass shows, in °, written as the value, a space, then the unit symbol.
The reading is 220 °
